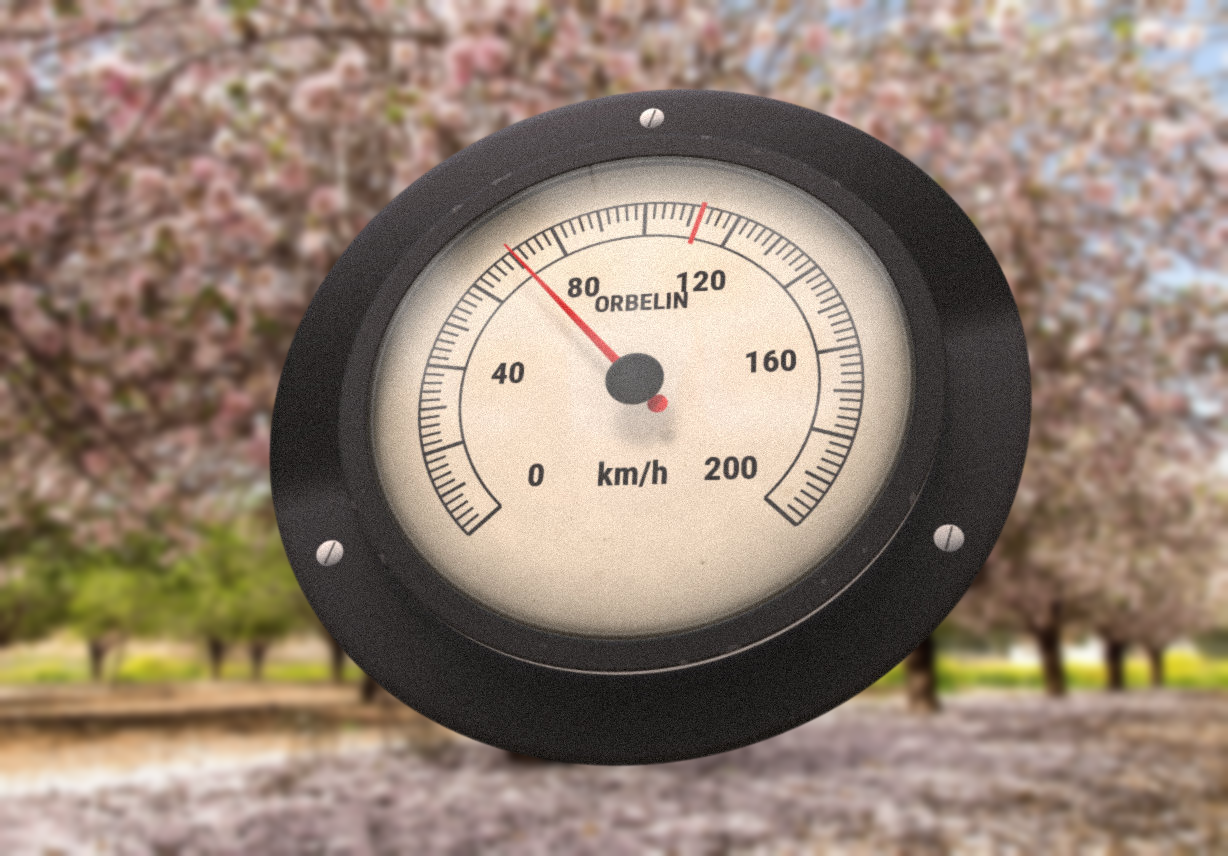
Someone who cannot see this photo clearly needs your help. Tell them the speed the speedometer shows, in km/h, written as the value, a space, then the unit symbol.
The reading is 70 km/h
